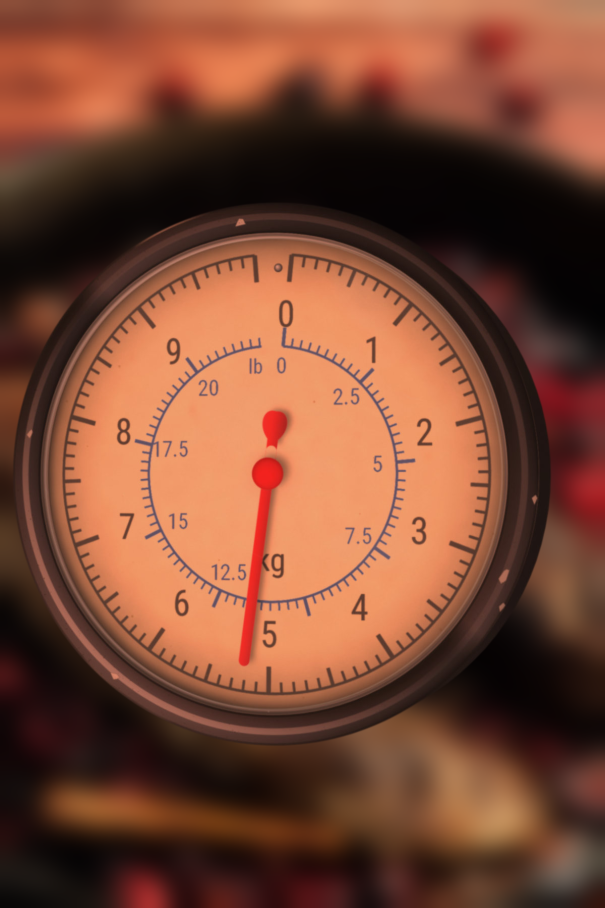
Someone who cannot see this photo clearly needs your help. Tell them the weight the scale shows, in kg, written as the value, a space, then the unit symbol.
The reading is 5.2 kg
